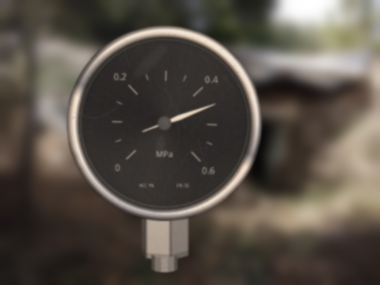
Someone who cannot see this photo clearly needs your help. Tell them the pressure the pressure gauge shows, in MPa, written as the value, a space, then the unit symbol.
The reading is 0.45 MPa
